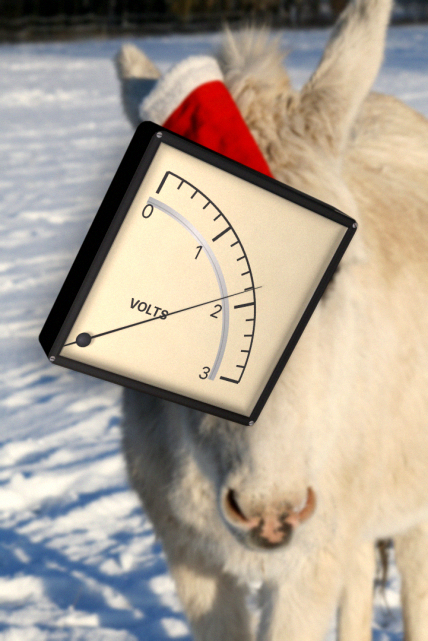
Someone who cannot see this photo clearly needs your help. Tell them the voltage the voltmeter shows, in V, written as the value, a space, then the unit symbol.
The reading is 1.8 V
